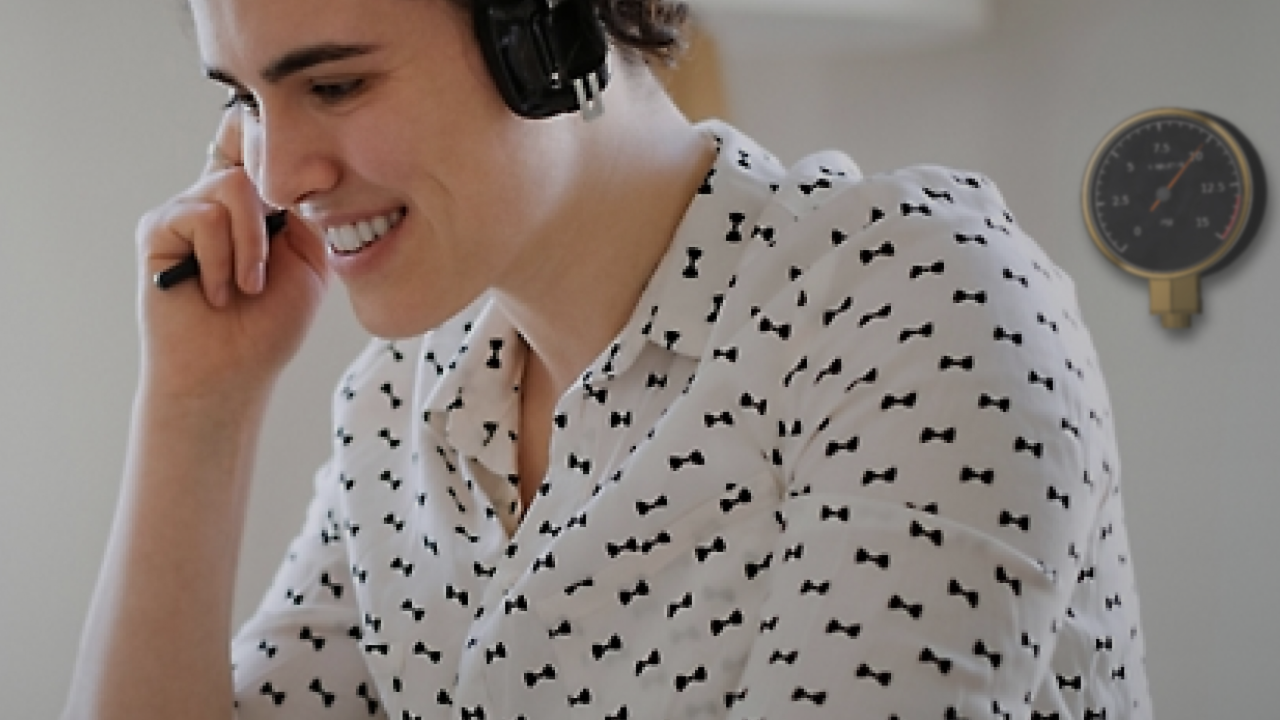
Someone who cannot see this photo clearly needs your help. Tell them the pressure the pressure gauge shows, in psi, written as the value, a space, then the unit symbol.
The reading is 10 psi
